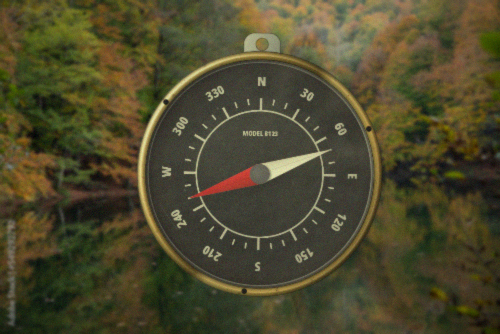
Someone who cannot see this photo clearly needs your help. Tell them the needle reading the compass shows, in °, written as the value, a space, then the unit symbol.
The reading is 250 °
